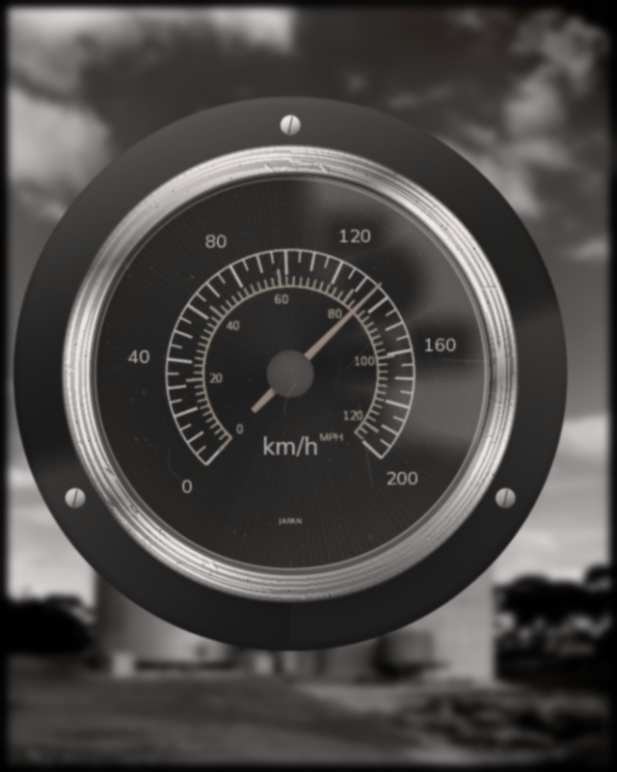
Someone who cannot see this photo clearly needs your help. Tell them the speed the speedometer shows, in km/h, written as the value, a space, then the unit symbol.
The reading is 135 km/h
